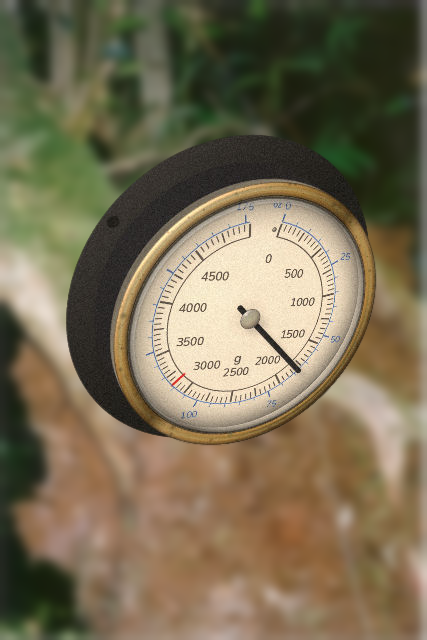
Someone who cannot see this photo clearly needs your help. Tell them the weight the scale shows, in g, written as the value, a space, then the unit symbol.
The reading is 1800 g
